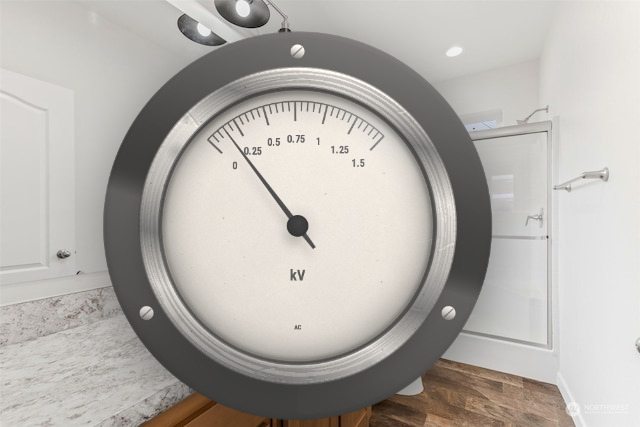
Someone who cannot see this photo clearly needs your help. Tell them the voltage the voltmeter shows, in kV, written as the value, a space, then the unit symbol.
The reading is 0.15 kV
